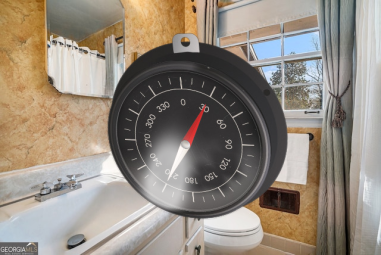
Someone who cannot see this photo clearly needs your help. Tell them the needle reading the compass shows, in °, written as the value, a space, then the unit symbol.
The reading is 30 °
